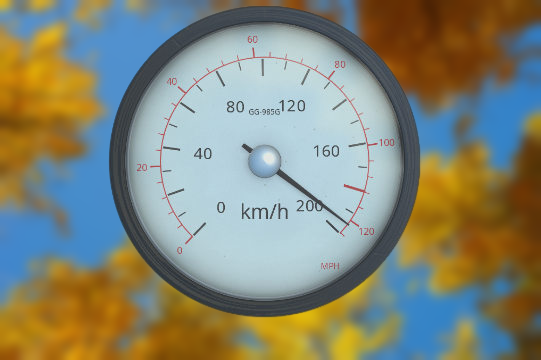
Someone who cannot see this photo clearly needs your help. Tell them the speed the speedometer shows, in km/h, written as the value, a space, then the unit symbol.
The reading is 195 km/h
